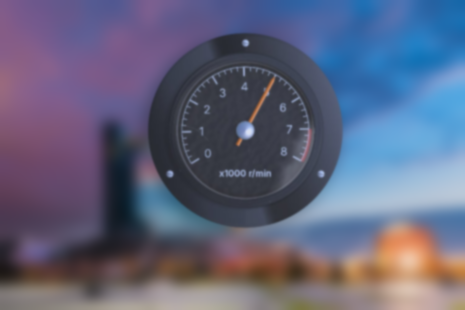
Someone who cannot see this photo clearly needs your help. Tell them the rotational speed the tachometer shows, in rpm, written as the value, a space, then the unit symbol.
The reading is 5000 rpm
